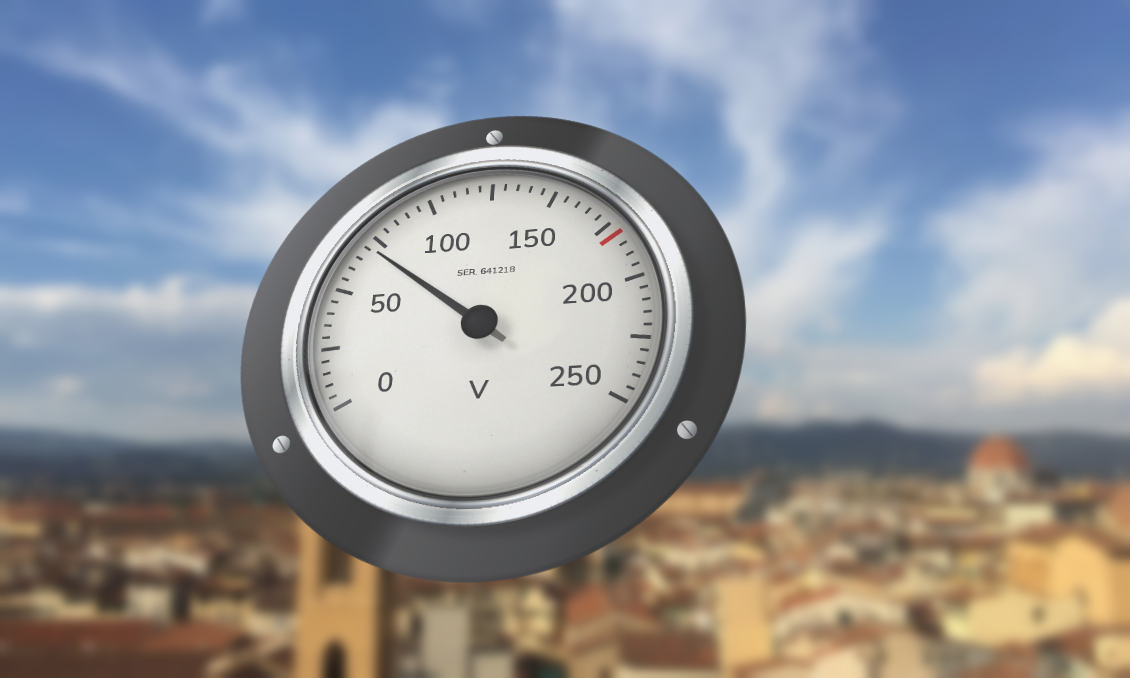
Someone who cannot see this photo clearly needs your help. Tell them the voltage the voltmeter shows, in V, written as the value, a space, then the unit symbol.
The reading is 70 V
